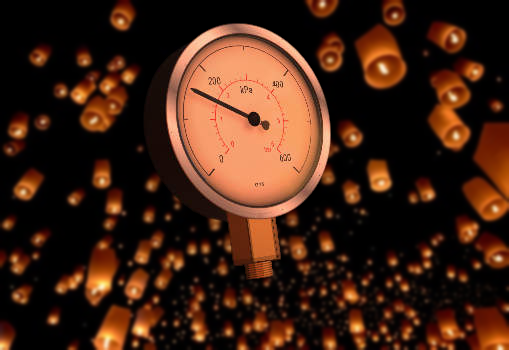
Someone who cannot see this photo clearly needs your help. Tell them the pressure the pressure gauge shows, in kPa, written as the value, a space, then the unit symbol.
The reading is 150 kPa
